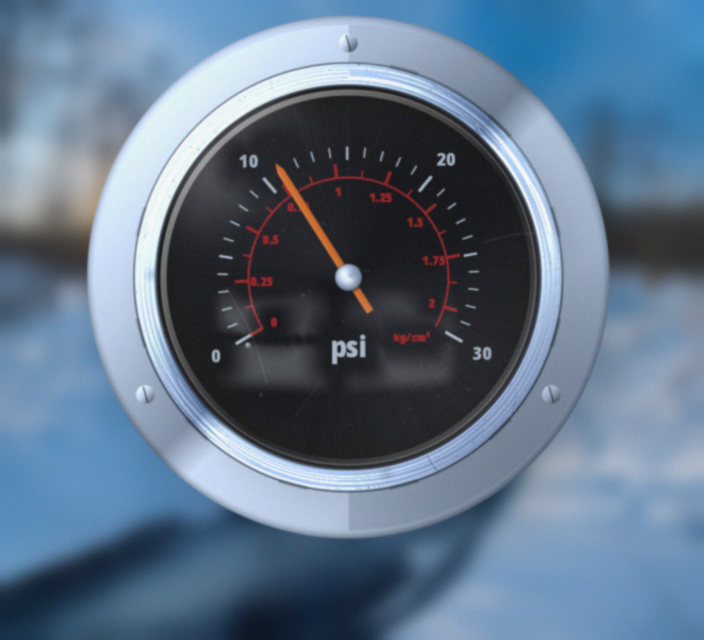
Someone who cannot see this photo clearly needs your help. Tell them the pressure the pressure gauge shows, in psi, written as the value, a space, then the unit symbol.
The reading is 11 psi
